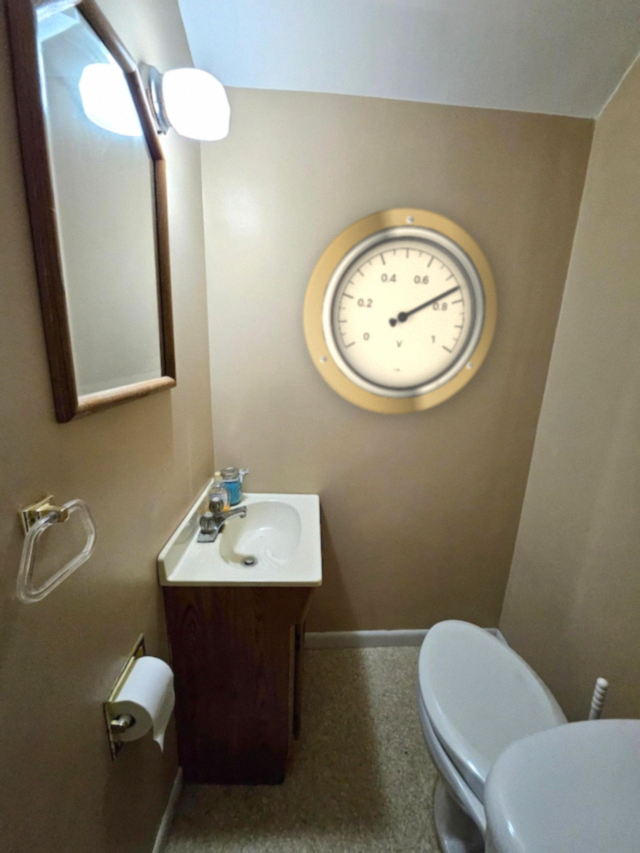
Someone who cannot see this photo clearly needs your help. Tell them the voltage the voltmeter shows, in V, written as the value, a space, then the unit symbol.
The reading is 0.75 V
